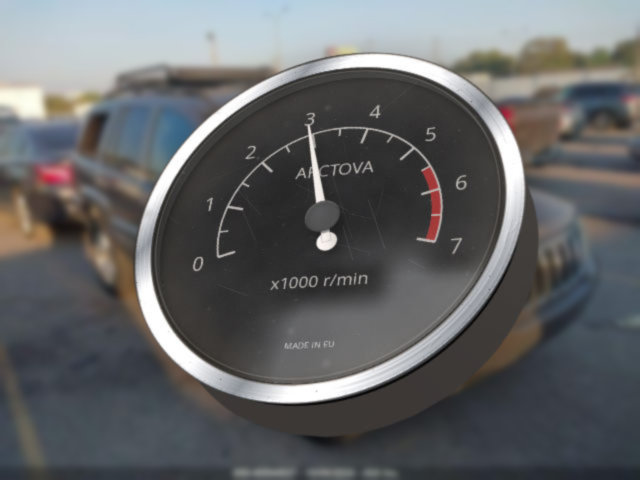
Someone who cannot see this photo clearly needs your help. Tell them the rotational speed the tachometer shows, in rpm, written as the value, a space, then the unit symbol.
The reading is 3000 rpm
